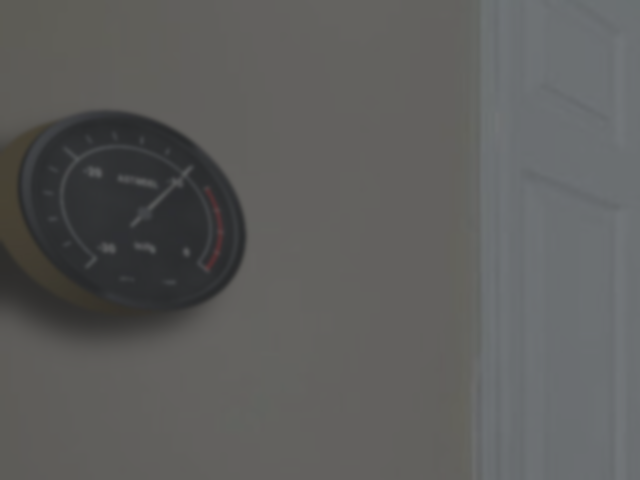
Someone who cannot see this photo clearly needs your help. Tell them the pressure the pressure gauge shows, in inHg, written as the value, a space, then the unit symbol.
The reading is -10 inHg
